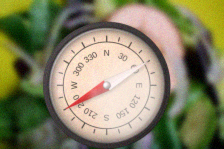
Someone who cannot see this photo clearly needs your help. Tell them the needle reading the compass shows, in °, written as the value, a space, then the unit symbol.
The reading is 240 °
